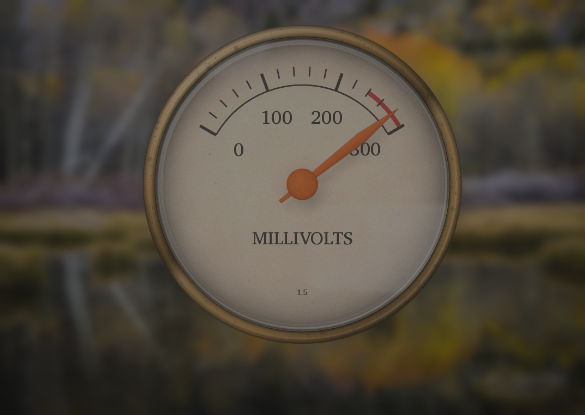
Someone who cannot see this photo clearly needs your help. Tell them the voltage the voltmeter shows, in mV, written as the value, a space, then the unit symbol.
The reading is 280 mV
